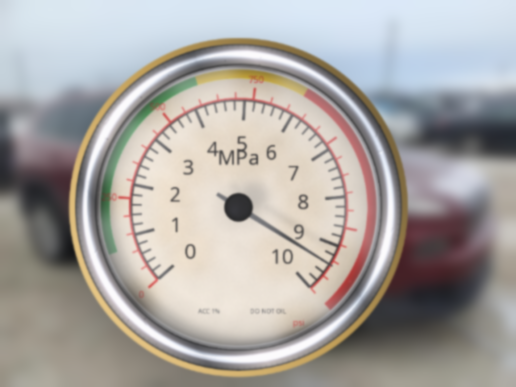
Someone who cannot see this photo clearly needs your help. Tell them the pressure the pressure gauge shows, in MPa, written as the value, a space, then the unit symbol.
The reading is 9.4 MPa
